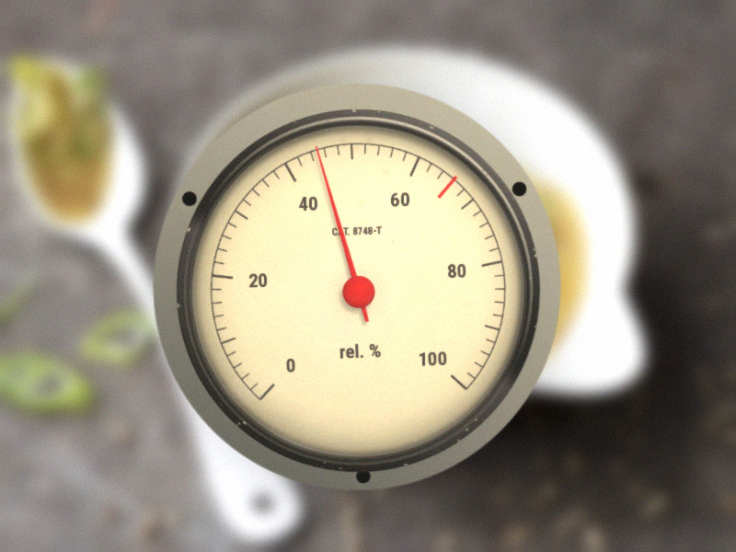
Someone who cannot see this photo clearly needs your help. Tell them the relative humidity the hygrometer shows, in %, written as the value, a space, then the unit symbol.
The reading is 45 %
